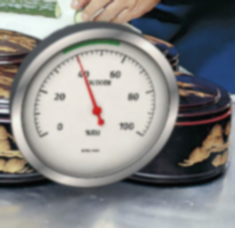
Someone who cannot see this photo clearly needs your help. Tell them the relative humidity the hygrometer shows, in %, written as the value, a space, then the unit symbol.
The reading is 40 %
